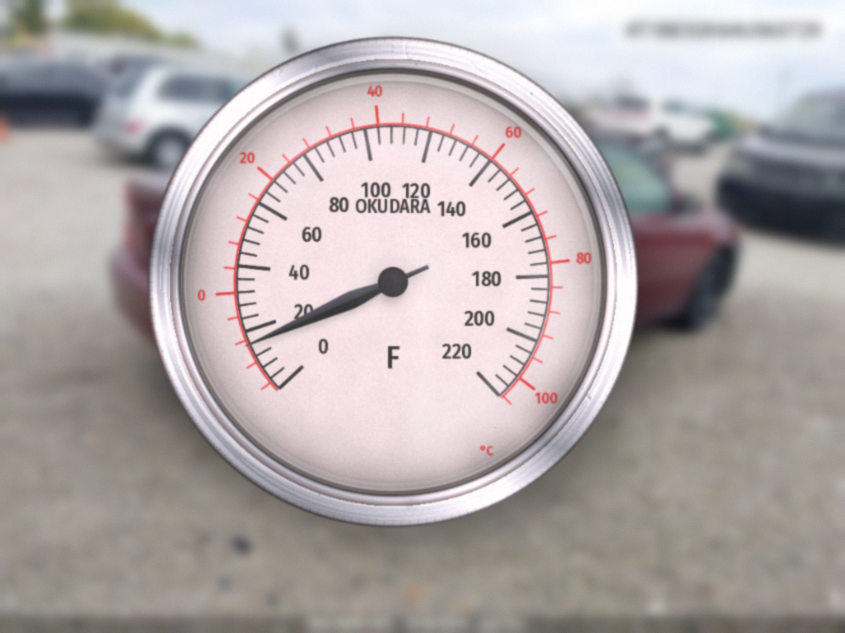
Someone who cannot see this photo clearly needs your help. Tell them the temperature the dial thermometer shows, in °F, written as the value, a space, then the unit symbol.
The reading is 16 °F
